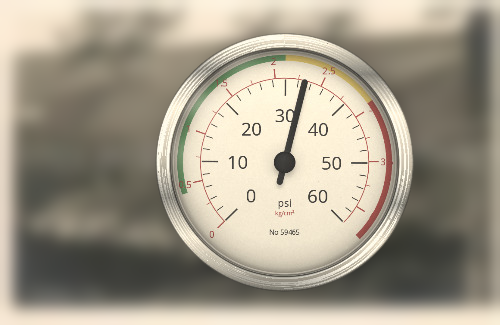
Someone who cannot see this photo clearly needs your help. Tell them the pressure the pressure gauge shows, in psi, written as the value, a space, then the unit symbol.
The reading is 33 psi
